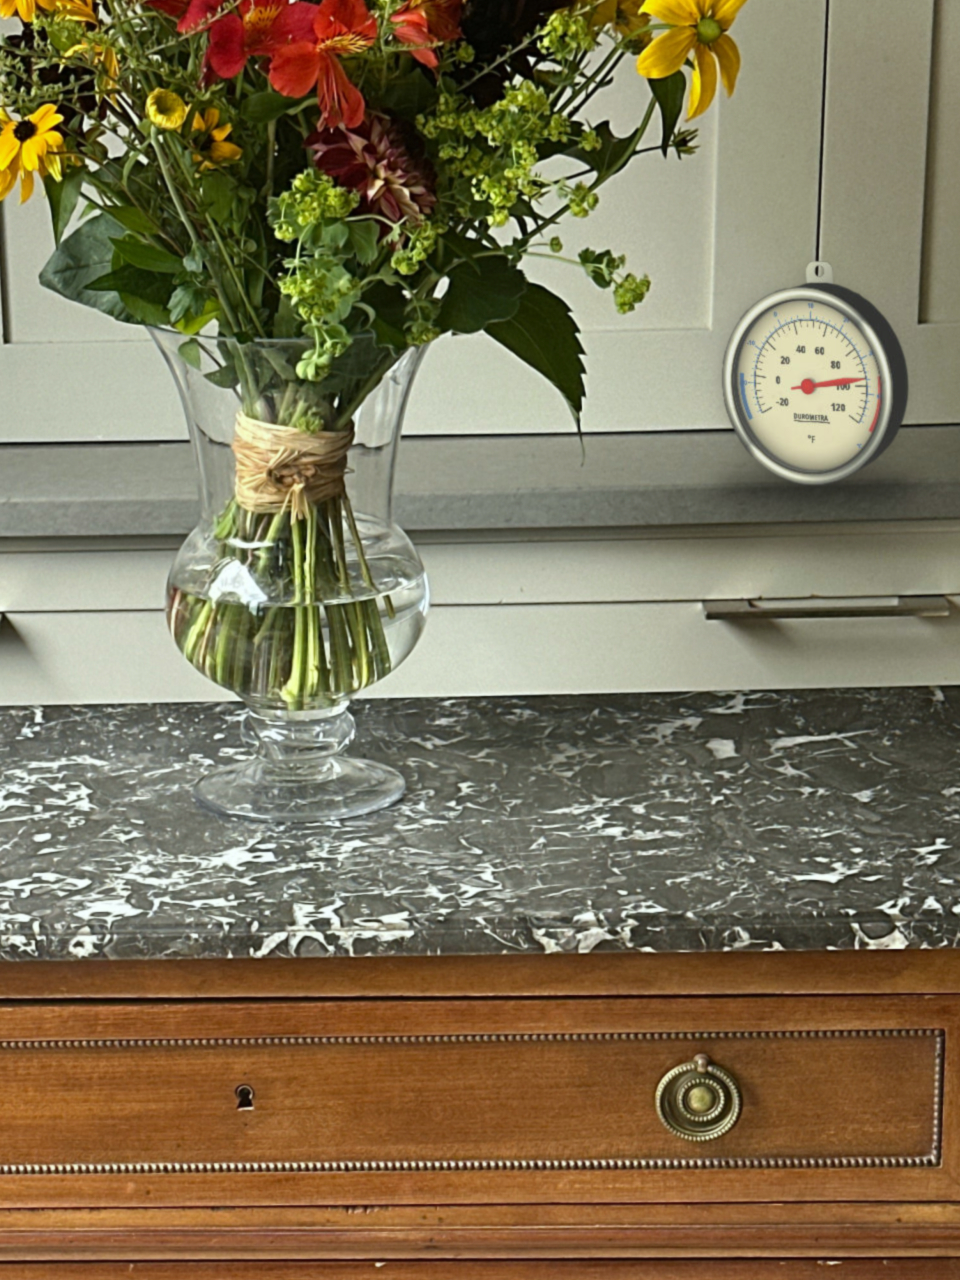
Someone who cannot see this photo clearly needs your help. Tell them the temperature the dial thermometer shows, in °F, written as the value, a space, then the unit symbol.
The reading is 96 °F
